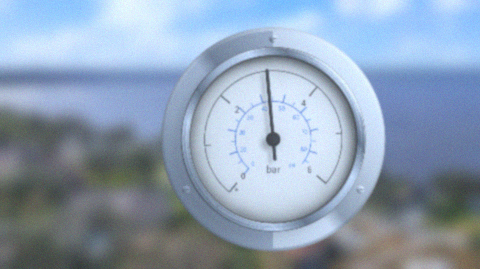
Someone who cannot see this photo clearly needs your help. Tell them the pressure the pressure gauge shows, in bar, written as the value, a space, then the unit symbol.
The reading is 3 bar
